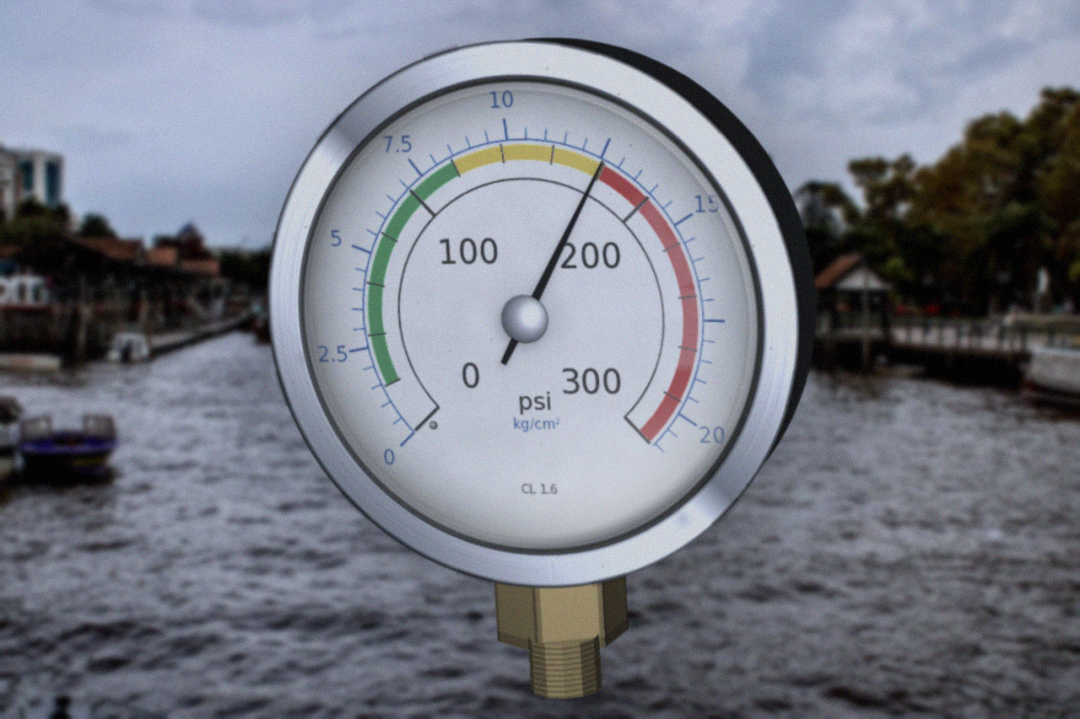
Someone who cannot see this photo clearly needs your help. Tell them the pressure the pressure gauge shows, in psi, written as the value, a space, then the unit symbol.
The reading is 180 psi
